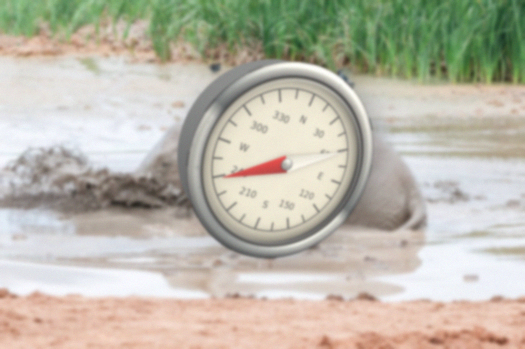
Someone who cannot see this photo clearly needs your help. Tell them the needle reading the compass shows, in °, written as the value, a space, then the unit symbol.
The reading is 240 °
